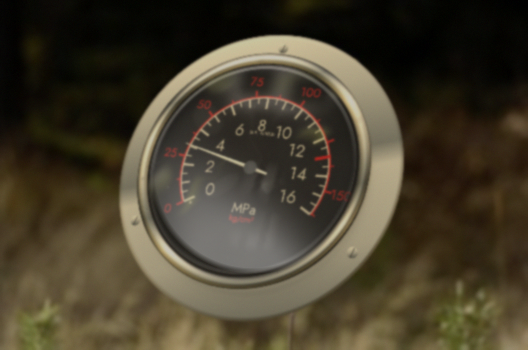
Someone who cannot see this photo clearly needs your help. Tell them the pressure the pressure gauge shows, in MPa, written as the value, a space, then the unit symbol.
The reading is 3 MPa
